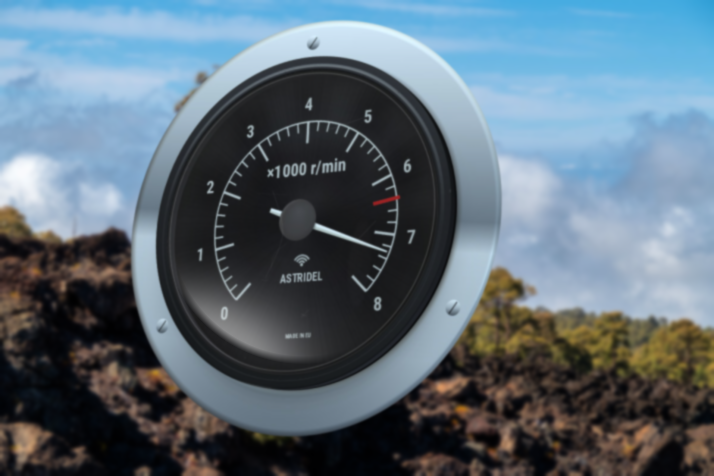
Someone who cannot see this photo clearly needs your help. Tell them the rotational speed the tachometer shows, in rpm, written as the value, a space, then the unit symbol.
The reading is 7300 rpm
